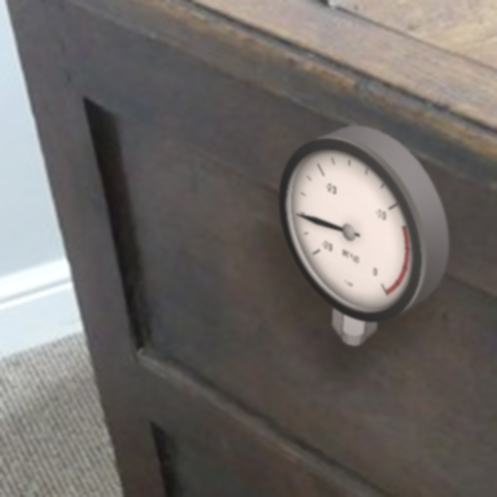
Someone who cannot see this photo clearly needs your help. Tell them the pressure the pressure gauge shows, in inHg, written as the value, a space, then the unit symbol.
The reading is -26 inHg
